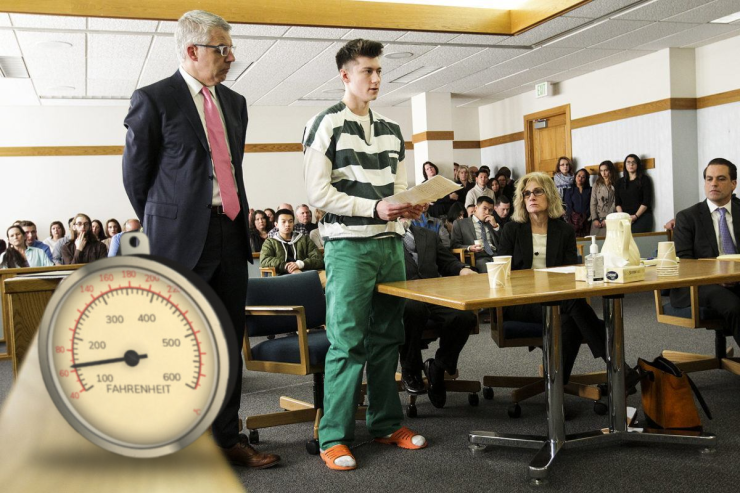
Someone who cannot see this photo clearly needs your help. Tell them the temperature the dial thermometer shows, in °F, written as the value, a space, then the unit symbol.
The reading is 150 °F
